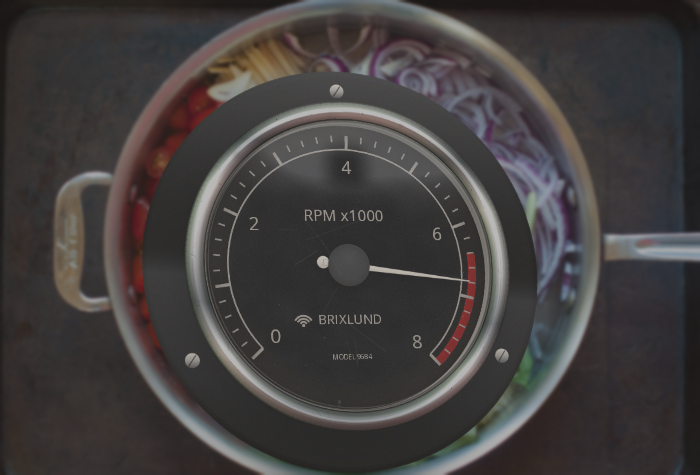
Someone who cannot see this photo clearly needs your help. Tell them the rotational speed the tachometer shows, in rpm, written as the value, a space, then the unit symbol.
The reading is 6800 rpm
